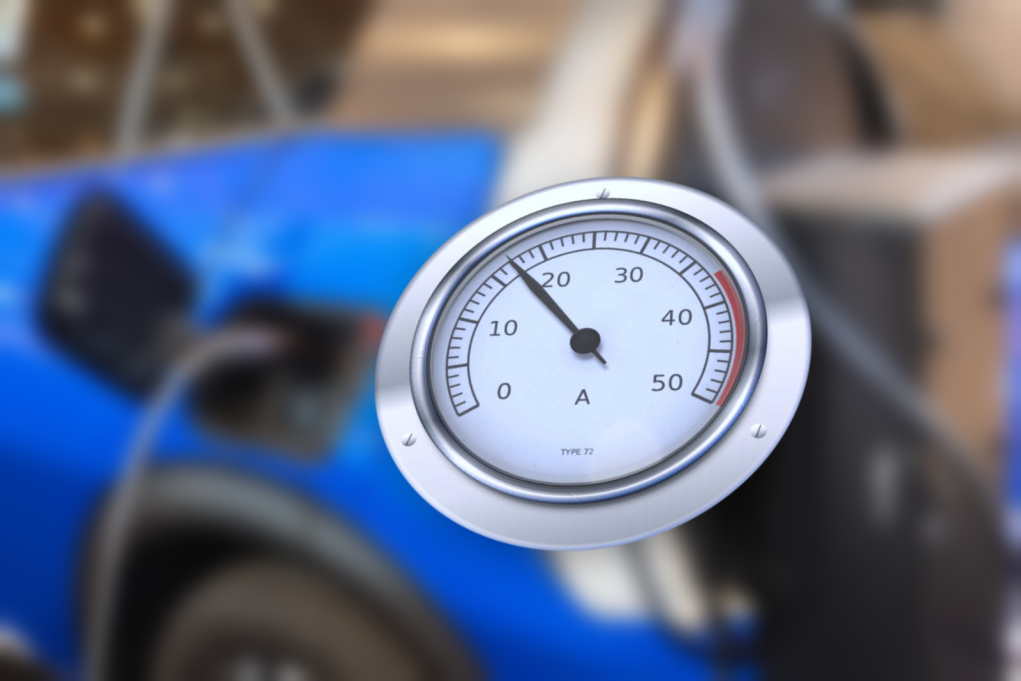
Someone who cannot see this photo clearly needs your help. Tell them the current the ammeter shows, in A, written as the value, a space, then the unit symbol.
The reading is 17 A
